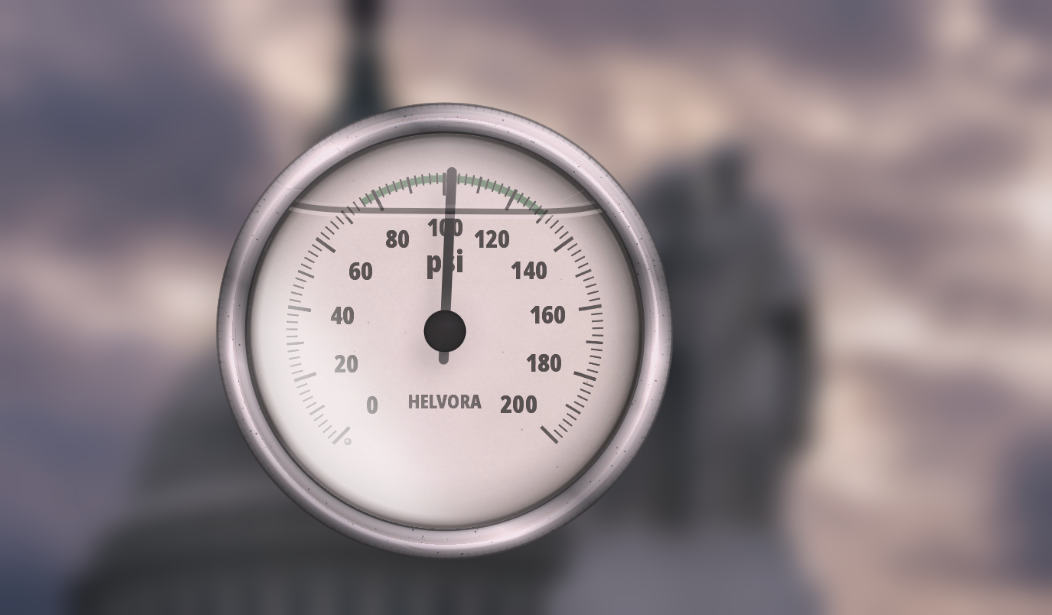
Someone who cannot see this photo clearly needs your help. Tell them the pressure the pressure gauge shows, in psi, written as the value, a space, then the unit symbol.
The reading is 102 psi
